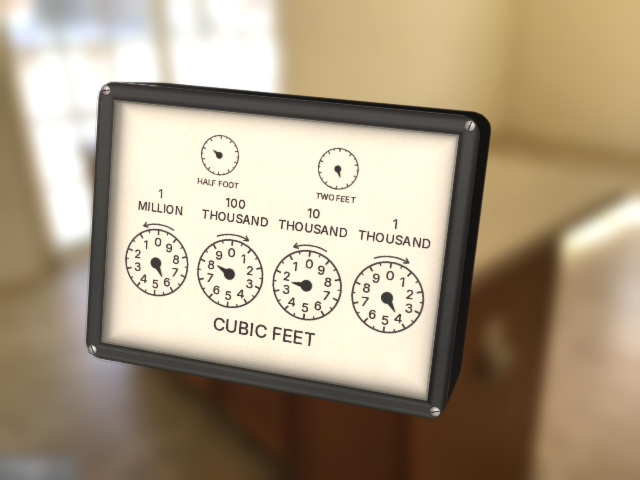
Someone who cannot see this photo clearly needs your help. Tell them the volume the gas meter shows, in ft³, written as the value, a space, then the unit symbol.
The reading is 582400 ft³
